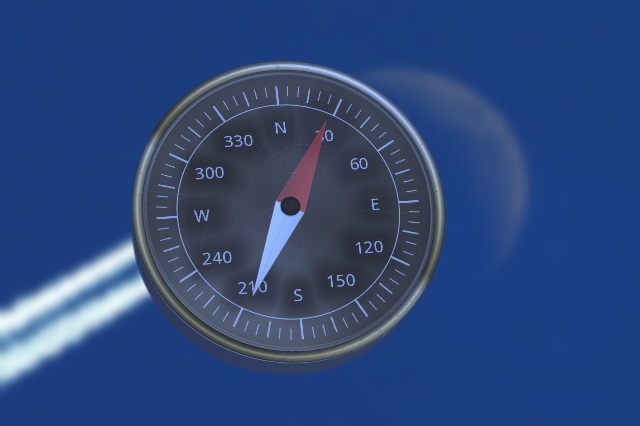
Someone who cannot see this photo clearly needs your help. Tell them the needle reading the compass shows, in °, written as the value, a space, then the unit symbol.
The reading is 27.5 °
